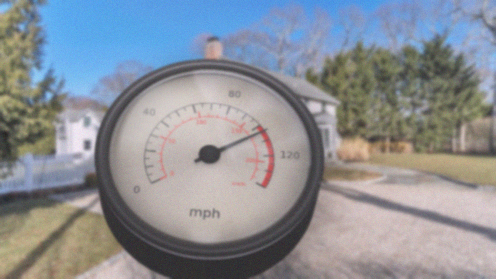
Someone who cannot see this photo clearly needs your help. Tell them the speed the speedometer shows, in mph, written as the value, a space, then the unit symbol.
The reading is 105 mph
